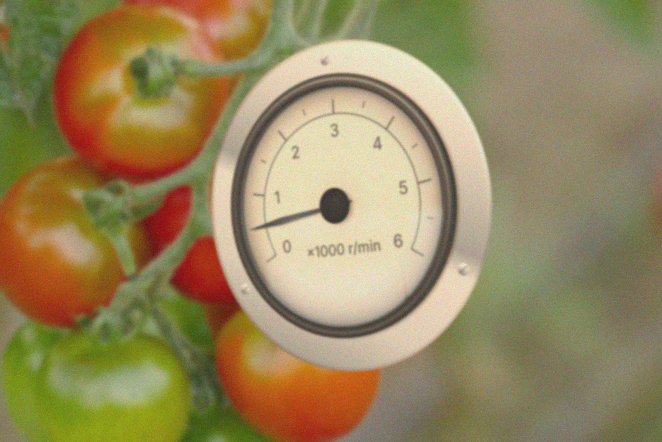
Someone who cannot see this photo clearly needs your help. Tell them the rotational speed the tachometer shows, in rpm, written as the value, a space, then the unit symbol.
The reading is 500 rpm
